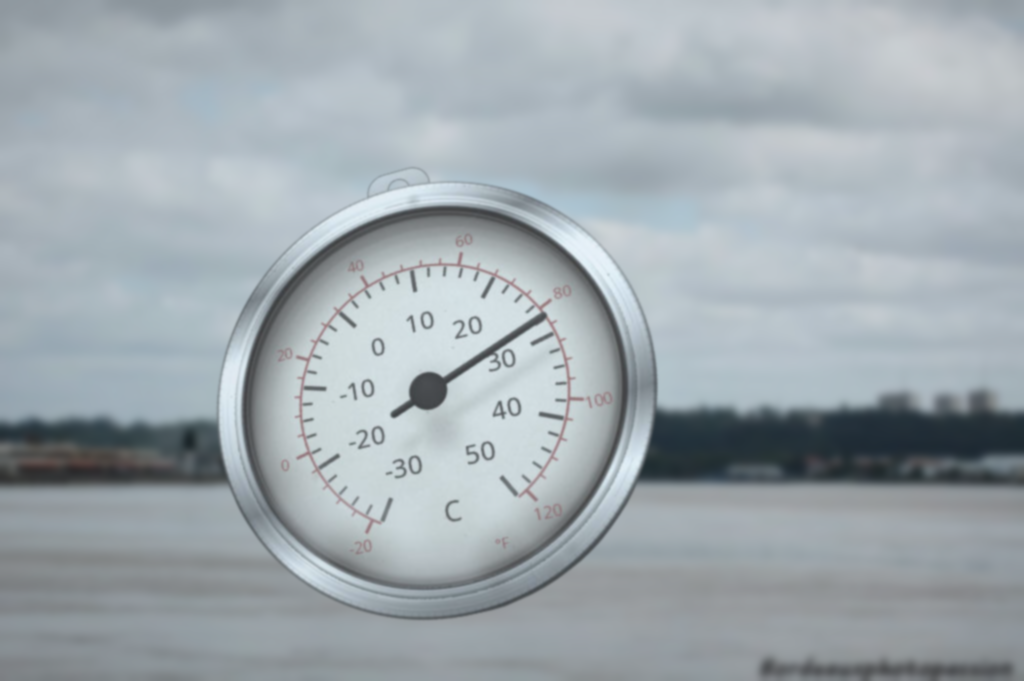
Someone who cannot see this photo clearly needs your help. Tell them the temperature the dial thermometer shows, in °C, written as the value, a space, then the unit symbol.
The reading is 28 °C
